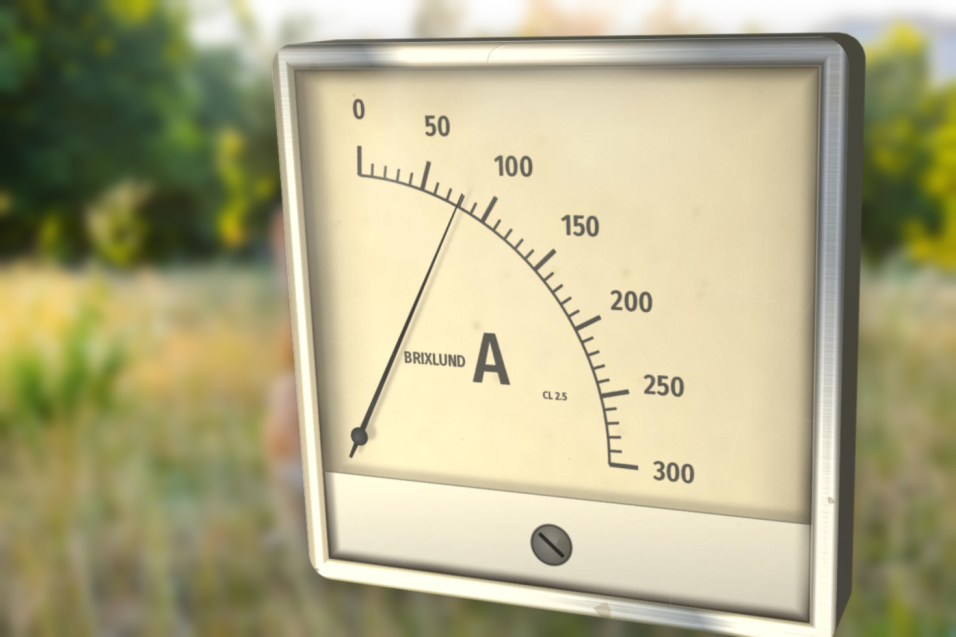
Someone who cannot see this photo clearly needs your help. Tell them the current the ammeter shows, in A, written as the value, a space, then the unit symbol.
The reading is 80 A
